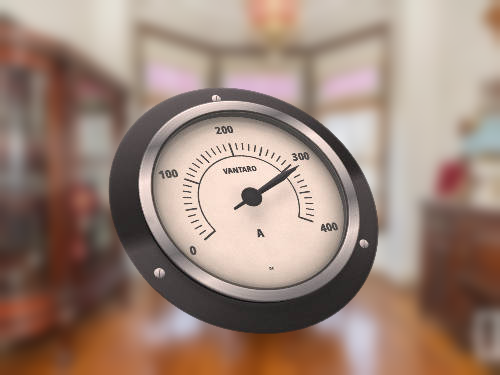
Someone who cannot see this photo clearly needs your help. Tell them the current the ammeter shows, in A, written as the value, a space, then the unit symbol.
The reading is 310 A
